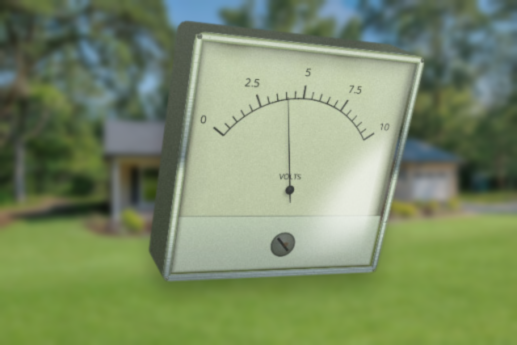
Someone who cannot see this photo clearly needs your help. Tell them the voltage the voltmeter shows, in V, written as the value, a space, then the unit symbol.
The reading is 4 V
